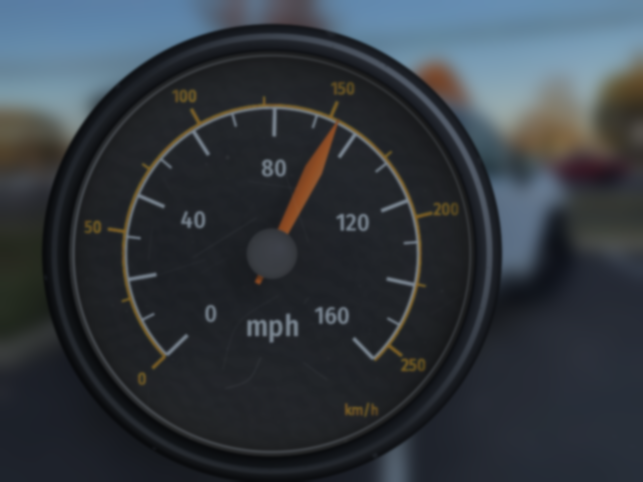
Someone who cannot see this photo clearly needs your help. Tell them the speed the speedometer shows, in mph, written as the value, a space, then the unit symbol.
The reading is 95 mph
